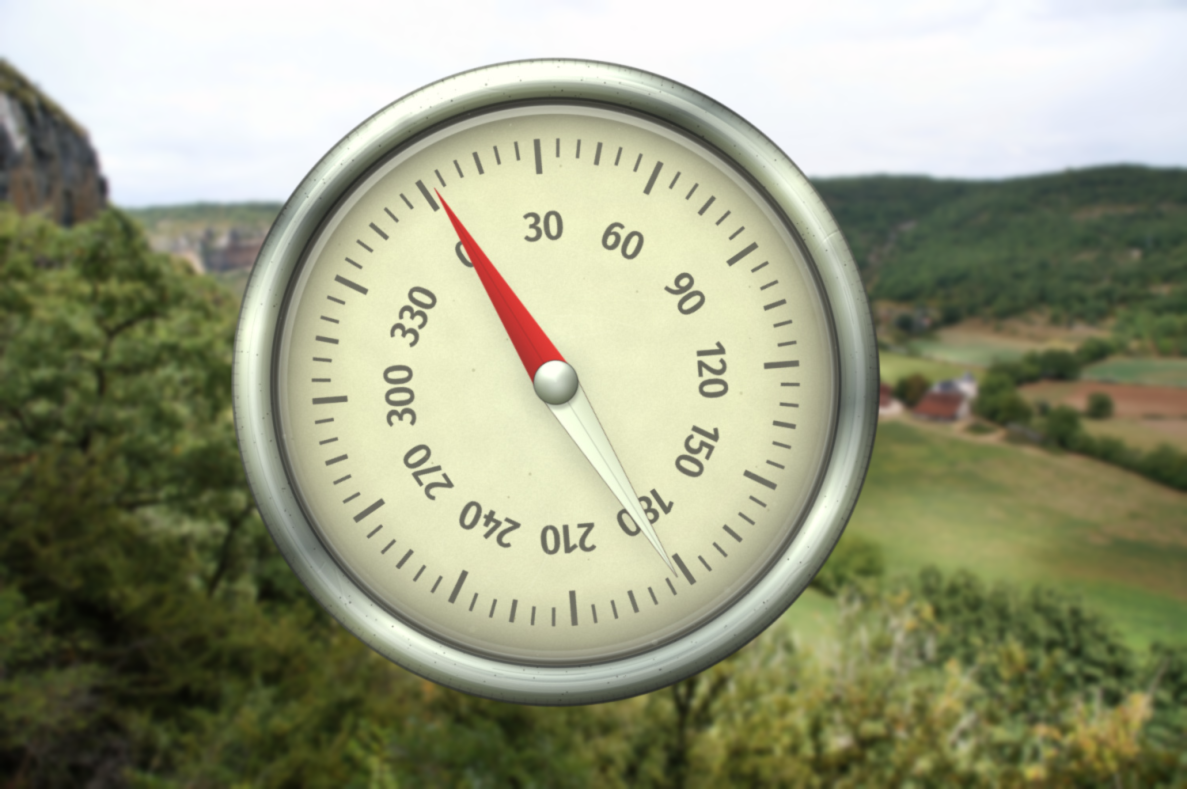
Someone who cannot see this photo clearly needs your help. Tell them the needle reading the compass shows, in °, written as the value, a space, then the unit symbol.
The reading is 2.5 °
